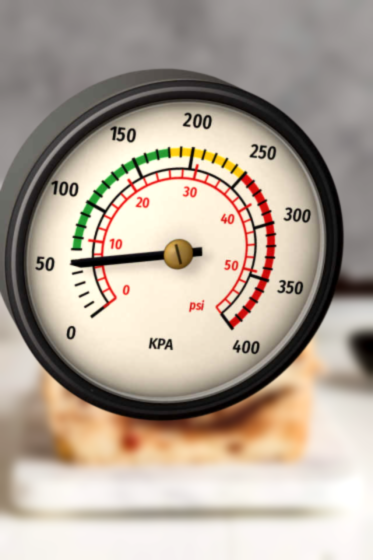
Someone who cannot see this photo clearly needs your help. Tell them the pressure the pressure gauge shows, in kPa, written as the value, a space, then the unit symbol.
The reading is 50 kPa
